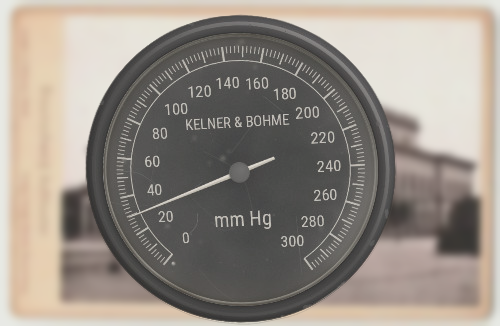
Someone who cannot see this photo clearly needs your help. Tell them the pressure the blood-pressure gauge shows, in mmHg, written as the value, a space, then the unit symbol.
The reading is 30 mmHg
